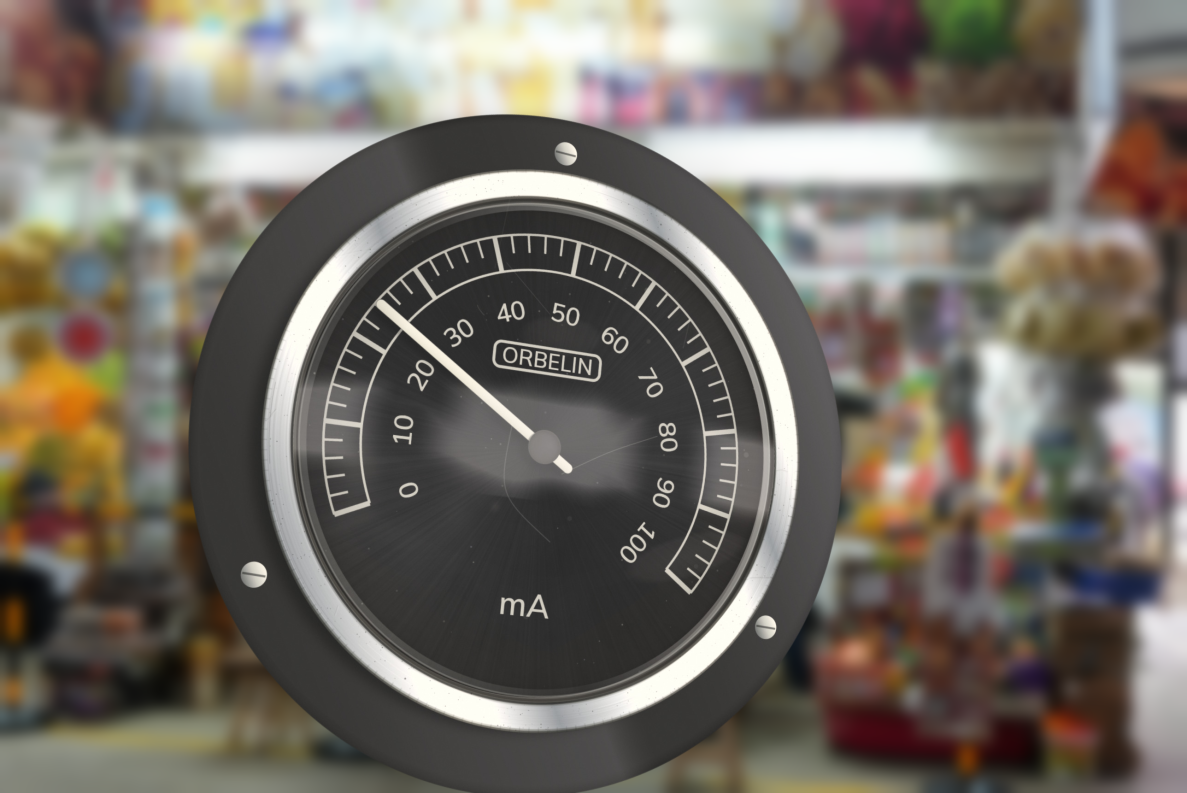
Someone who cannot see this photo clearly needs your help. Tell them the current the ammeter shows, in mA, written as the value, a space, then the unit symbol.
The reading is 24 mA
